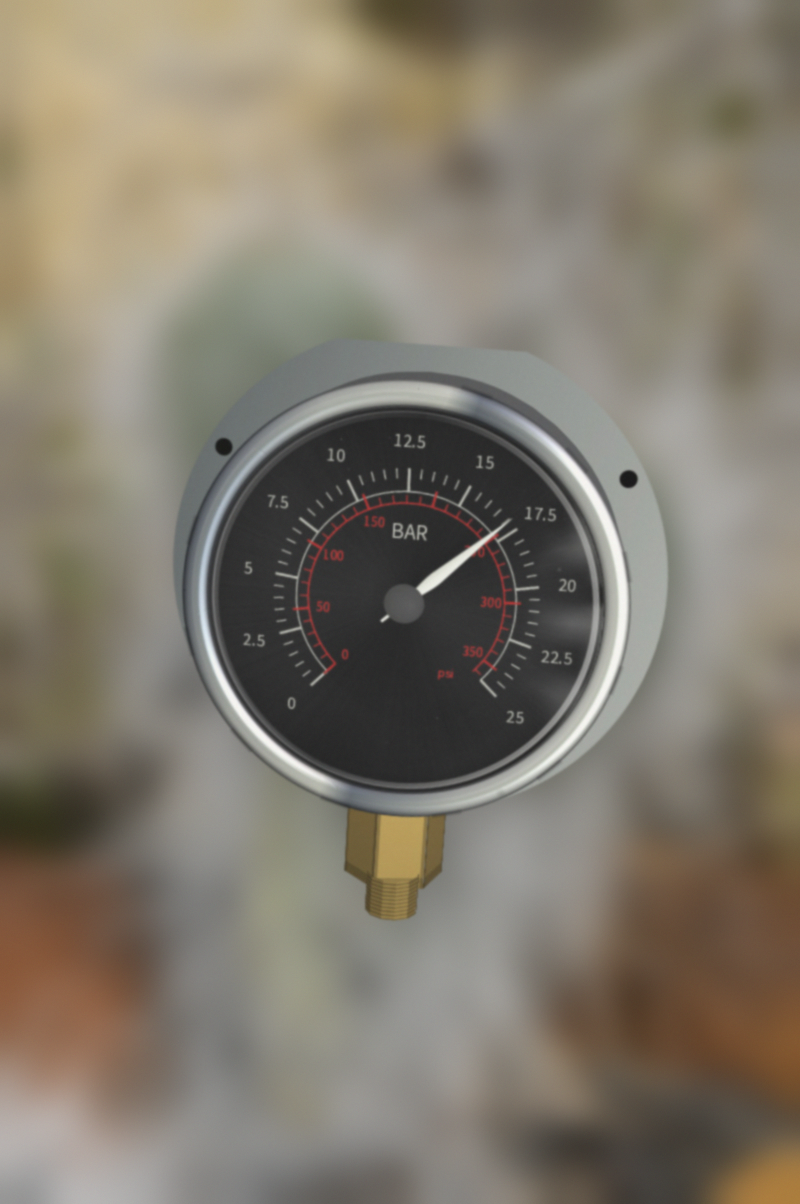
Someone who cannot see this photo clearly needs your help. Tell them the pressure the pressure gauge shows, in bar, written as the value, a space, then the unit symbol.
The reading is 17 bar
